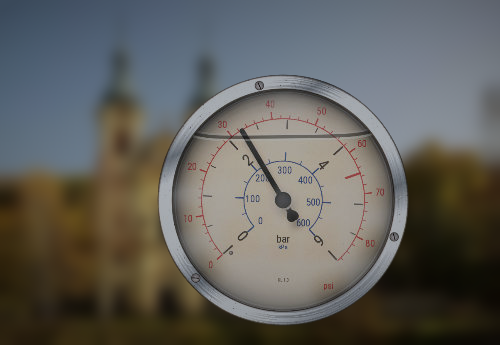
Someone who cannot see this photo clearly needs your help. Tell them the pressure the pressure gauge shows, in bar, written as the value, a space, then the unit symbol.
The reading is 2.25 bar
